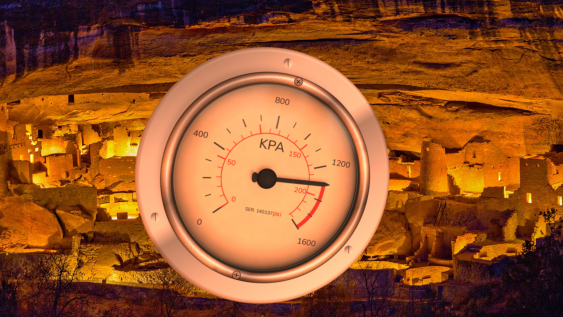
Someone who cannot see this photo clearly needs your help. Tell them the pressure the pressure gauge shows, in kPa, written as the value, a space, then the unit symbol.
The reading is 1300 kPa
